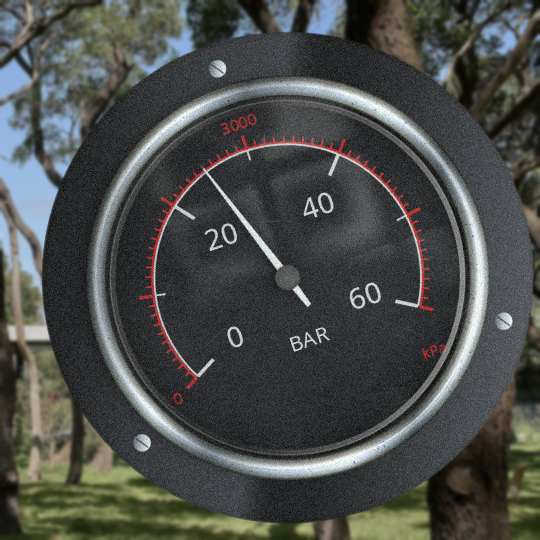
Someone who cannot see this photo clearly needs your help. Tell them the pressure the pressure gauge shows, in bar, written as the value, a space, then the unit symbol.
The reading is 25 bar
